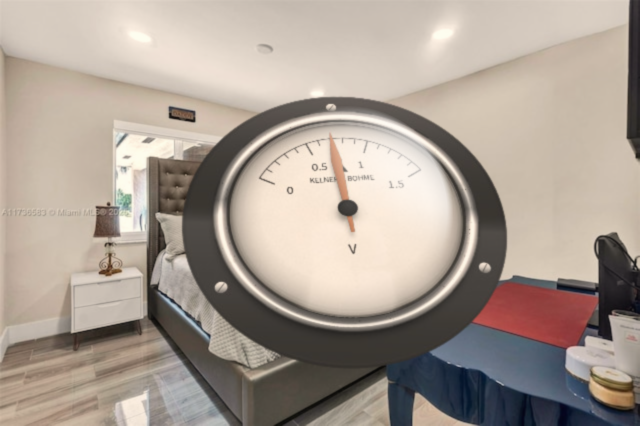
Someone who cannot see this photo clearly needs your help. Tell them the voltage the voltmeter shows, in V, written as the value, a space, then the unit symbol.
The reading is 0.7 V
